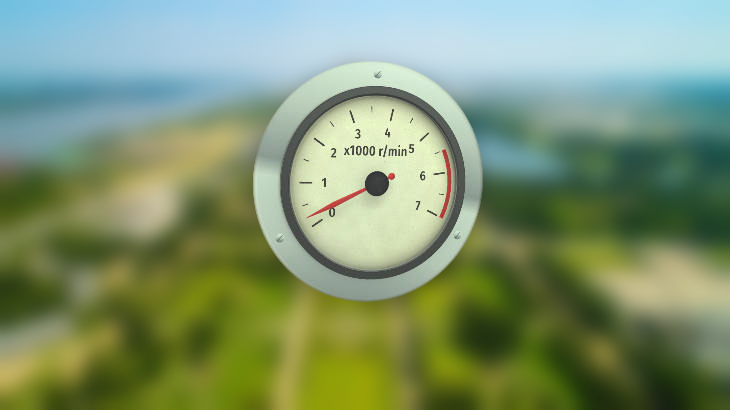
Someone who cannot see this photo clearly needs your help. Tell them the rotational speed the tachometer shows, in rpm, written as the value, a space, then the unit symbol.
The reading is 250 rpm
